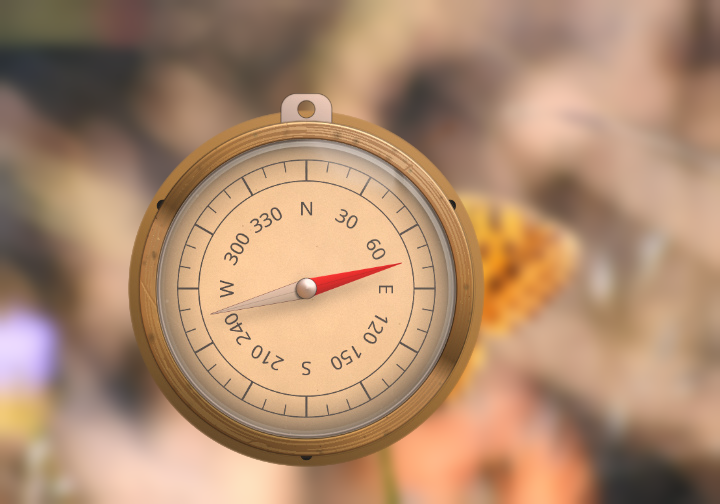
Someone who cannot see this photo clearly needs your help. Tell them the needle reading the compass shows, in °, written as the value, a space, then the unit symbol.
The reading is 75 °
